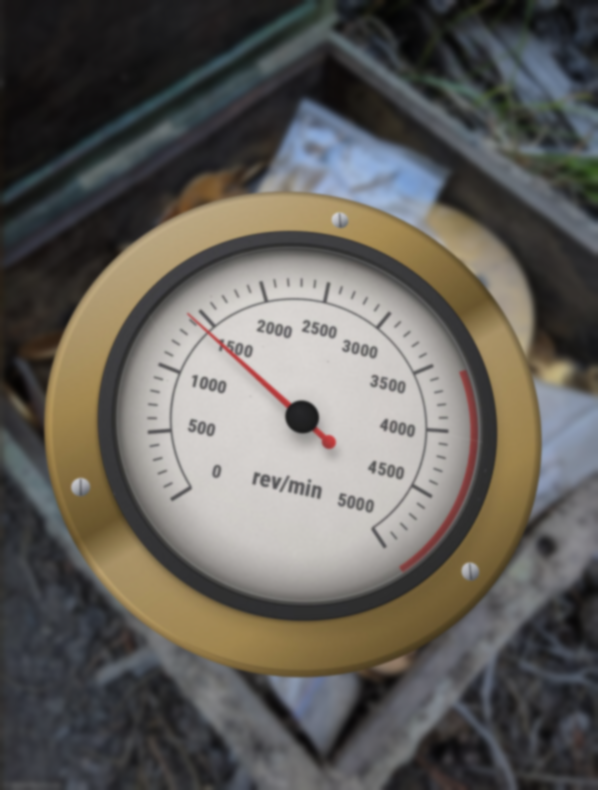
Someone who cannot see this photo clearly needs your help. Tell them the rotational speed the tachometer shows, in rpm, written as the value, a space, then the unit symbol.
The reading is 1400 rpm
